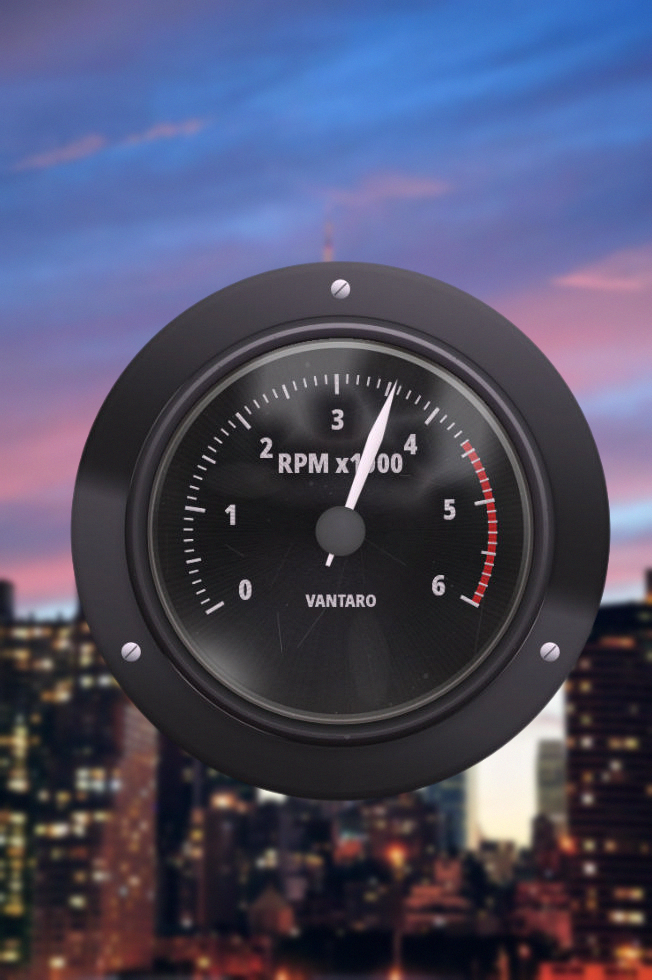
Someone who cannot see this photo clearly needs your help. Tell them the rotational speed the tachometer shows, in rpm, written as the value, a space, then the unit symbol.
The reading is 3550 rpm
